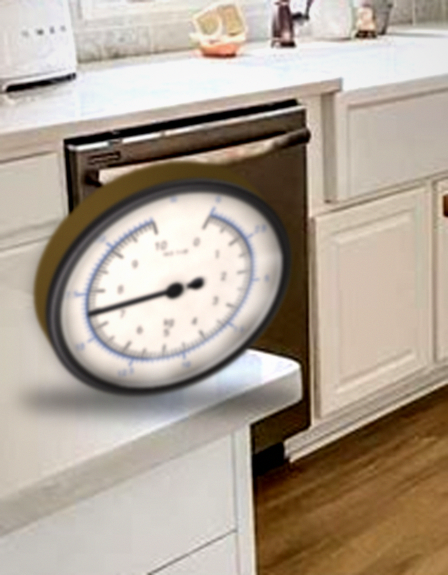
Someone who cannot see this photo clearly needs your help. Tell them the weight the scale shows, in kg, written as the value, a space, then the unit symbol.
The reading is 7.5 kg
